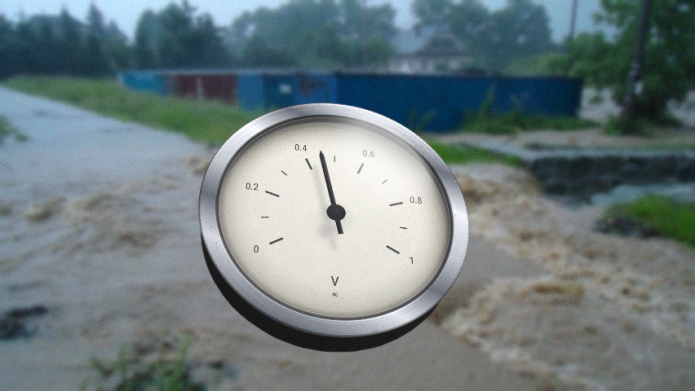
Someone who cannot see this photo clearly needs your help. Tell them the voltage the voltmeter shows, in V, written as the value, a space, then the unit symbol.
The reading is 0.45 V
